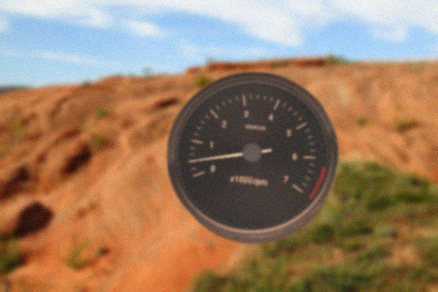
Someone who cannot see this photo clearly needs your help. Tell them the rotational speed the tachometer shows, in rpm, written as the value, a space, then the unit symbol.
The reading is 400 rpm
